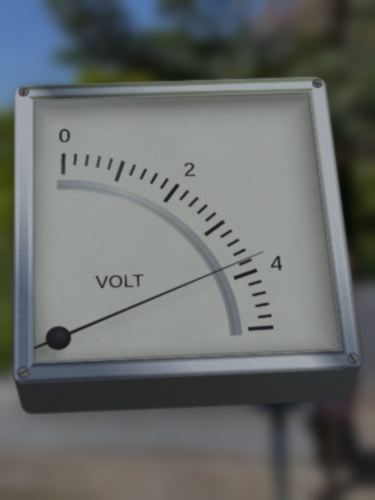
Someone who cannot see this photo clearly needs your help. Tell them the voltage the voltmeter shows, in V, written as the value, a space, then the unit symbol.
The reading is 3.8 V
